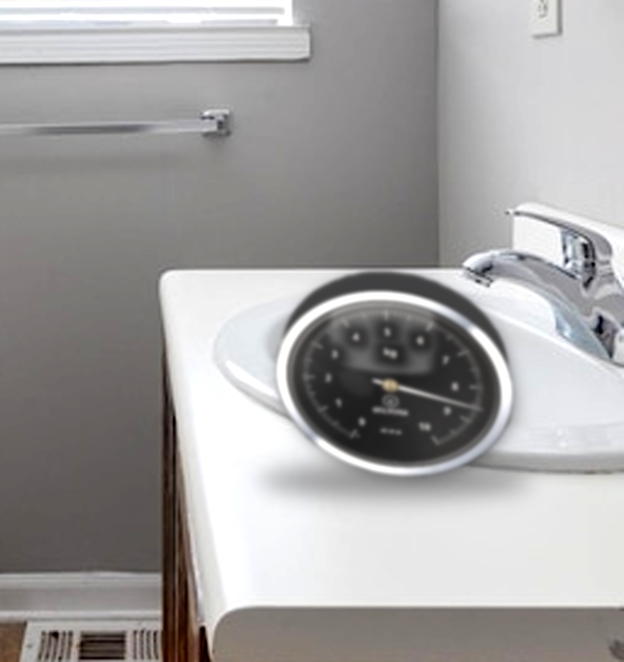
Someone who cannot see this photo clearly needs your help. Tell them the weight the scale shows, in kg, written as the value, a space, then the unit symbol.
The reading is 8.5 kg
